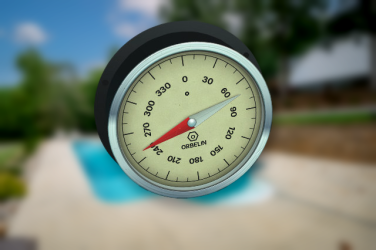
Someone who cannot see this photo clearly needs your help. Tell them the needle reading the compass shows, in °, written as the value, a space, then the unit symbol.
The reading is 250 °
